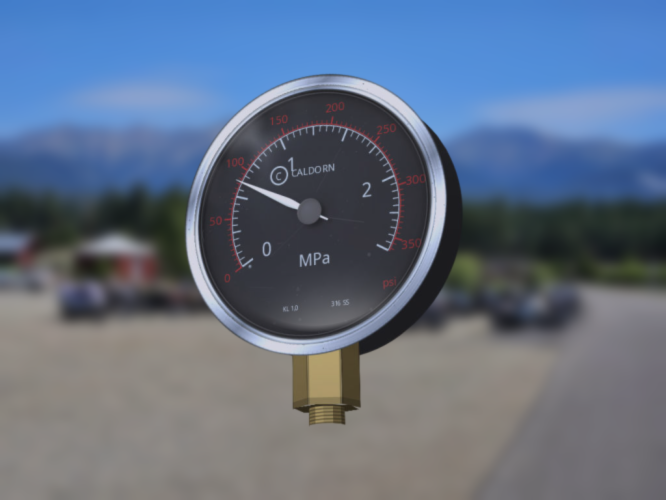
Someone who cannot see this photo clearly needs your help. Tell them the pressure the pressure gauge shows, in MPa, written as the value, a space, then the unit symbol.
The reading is 0.6 MPa
